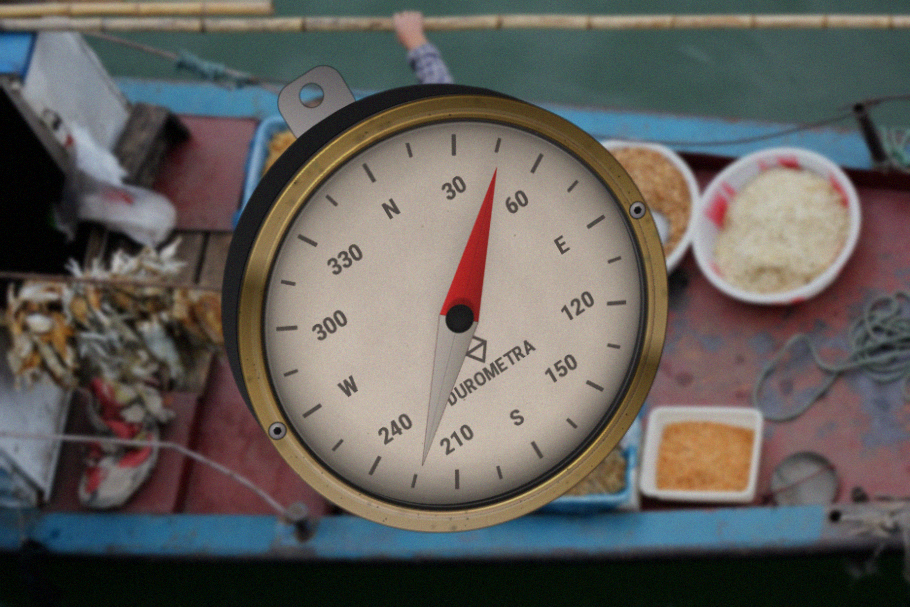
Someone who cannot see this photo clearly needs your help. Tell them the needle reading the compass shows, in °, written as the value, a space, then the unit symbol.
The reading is 45 °
